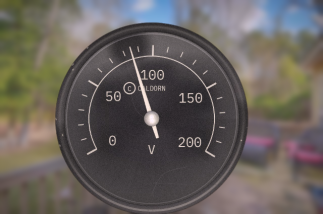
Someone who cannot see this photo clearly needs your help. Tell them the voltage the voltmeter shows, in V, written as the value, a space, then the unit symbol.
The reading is 85 V
